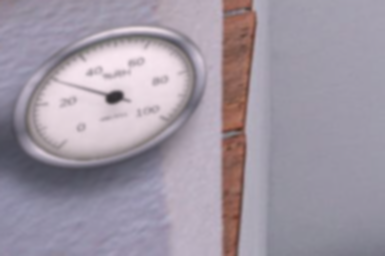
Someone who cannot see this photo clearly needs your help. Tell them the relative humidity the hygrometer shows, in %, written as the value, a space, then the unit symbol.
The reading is 30 %
